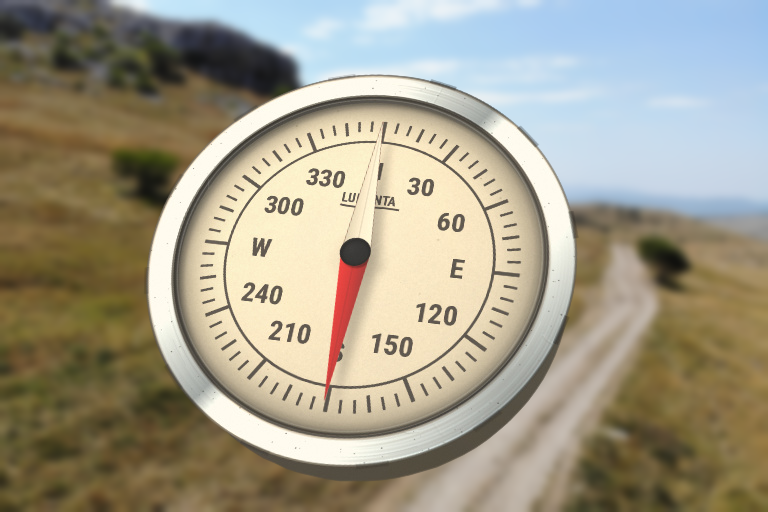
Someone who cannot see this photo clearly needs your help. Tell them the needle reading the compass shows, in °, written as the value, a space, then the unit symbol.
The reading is 180 °
